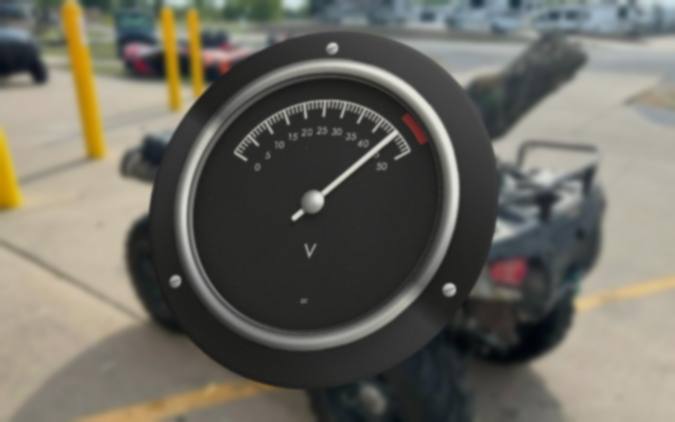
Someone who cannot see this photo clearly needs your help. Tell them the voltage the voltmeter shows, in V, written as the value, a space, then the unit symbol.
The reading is 45 V
